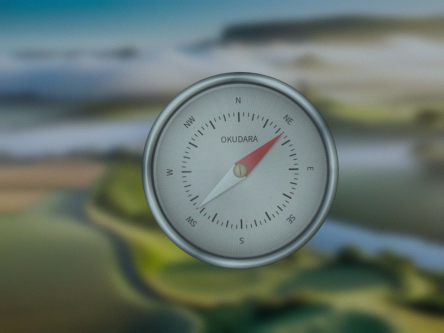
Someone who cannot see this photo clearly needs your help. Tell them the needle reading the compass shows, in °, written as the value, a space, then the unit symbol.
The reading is 50 °
